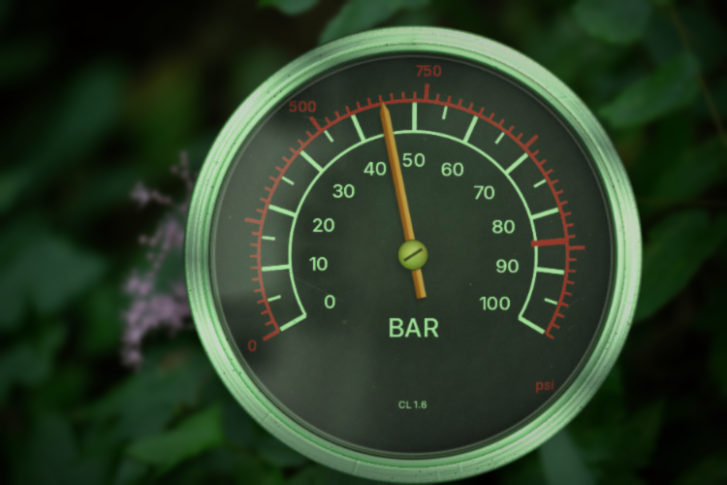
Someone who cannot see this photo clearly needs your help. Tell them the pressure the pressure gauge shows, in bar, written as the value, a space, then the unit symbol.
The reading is 45 bar
